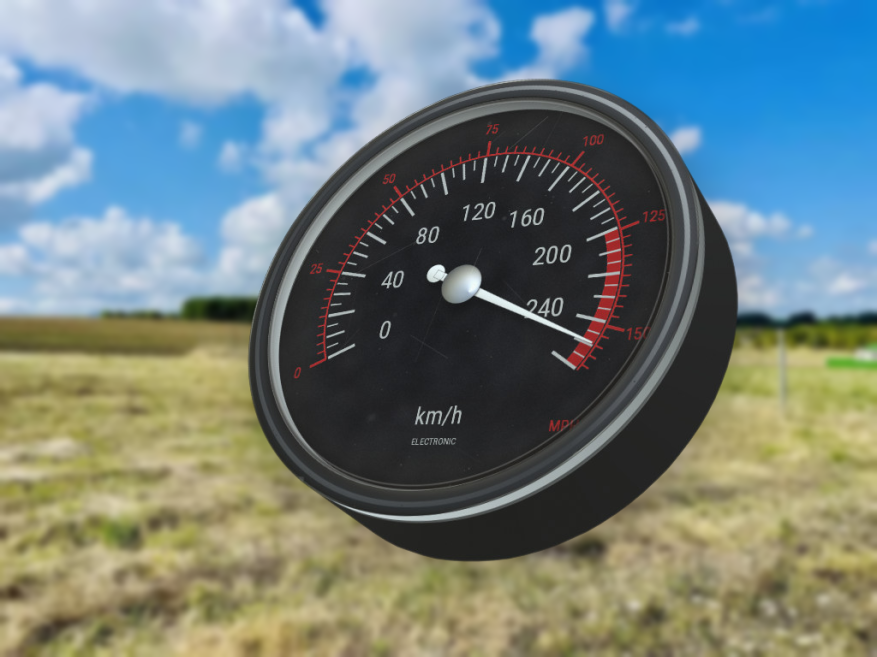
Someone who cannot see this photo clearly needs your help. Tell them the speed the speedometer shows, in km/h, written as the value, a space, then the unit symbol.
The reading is 250 km/h
